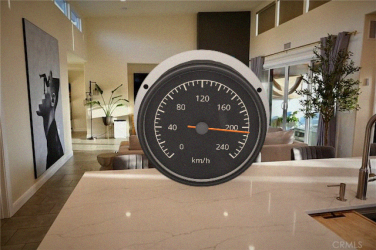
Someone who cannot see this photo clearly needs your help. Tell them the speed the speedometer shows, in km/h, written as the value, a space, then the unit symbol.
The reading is 205 km/h
